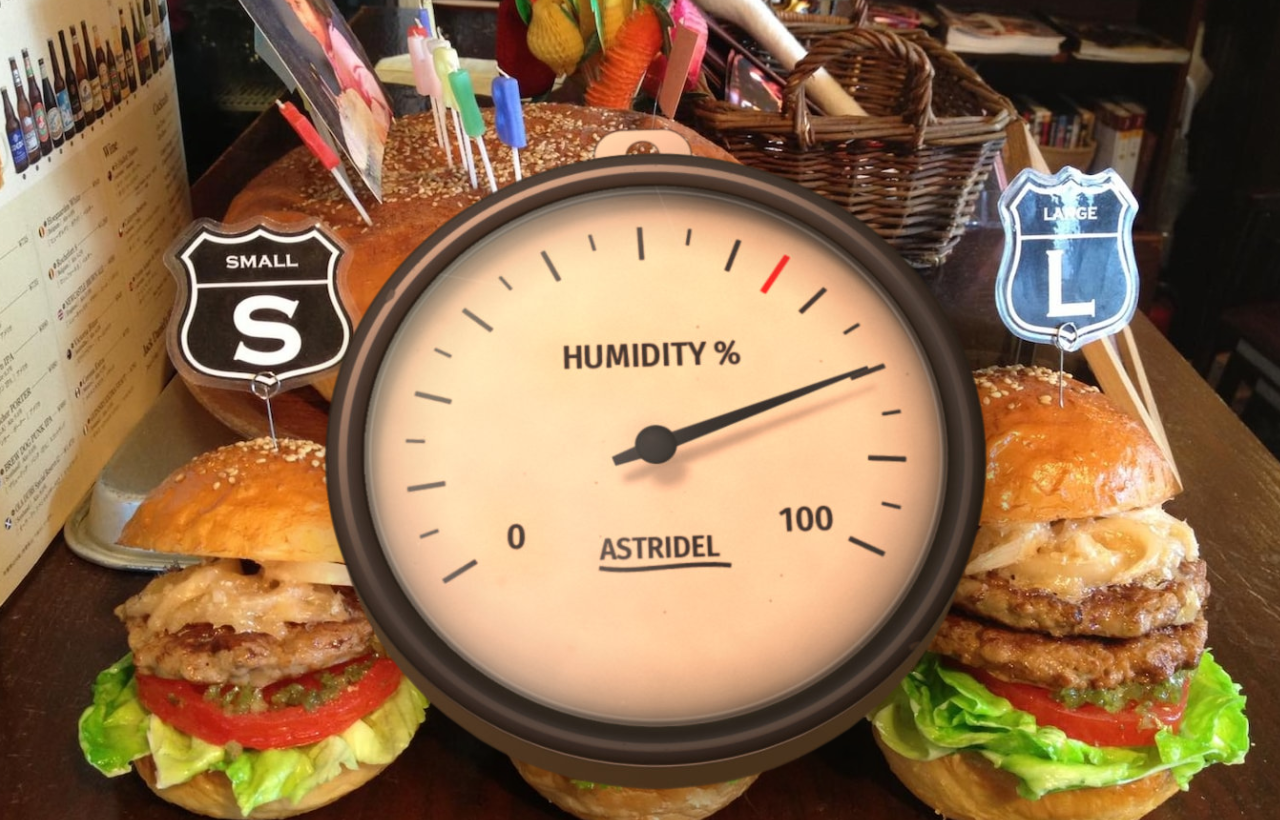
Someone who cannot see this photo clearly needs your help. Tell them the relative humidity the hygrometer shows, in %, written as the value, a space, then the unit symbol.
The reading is 80 %
